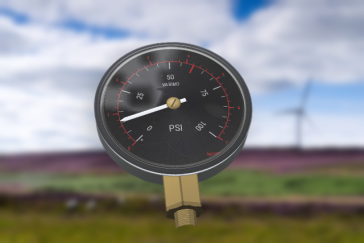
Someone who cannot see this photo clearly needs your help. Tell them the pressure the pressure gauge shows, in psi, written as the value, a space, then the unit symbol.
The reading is 10 psi
